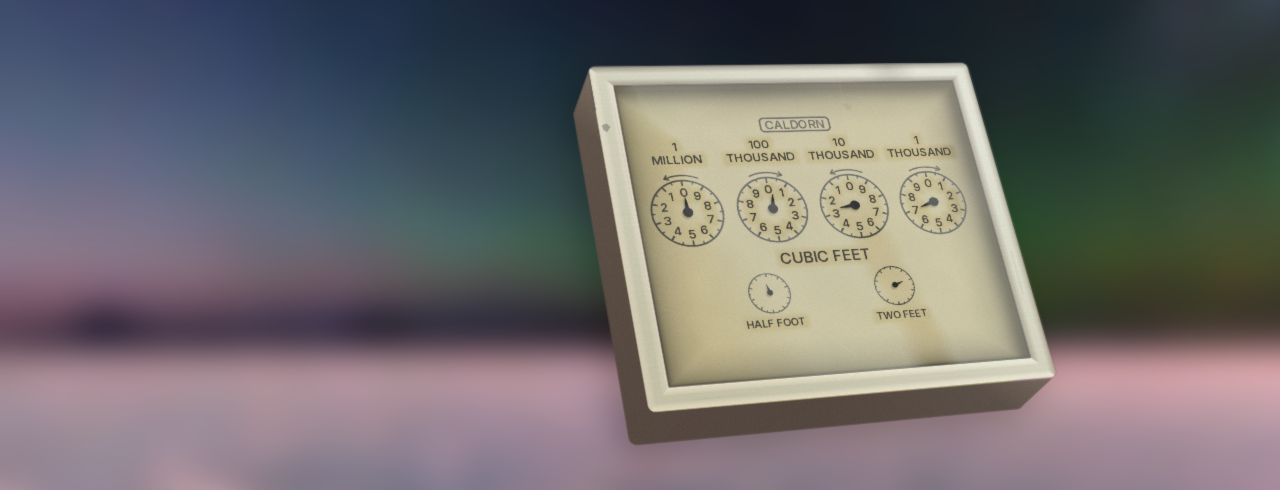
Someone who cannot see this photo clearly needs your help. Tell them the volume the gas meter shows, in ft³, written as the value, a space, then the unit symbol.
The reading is 2700 ft³
